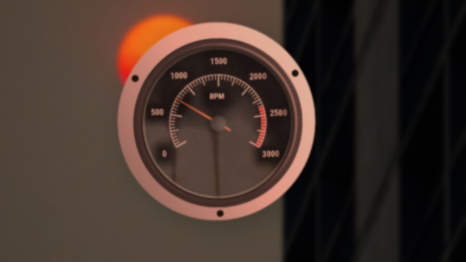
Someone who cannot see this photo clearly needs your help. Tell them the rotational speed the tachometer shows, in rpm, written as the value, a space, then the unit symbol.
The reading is 750 rpm
